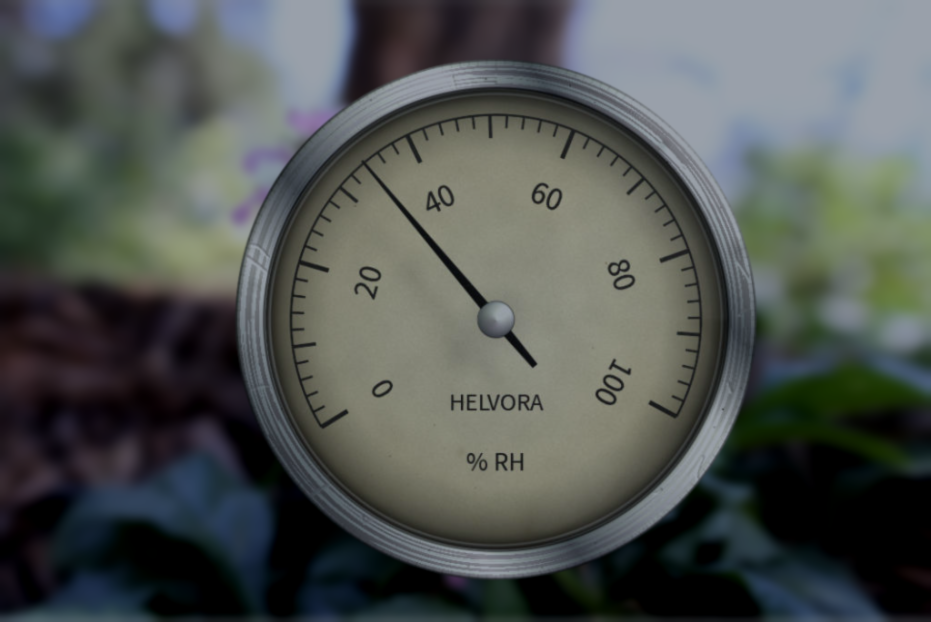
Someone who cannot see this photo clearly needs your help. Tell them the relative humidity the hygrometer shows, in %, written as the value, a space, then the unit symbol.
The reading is 34 %
